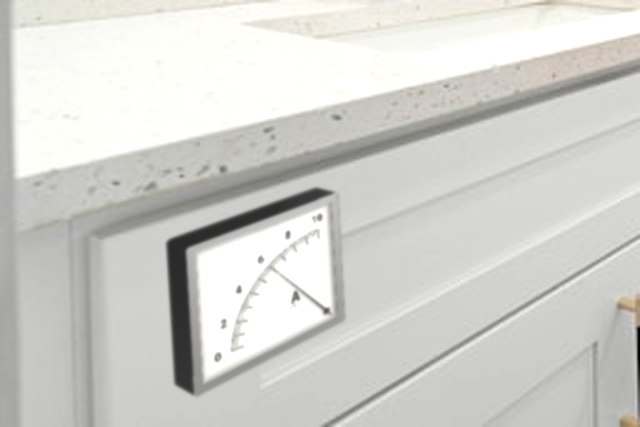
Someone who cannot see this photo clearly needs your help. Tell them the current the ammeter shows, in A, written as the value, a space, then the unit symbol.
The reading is 6 A
